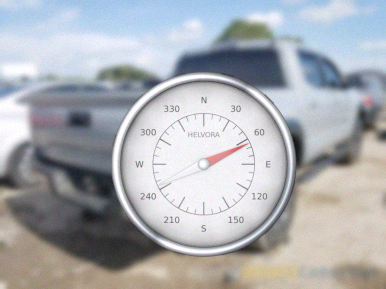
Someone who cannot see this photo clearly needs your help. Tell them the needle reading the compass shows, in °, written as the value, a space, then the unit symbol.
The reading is 65 °
